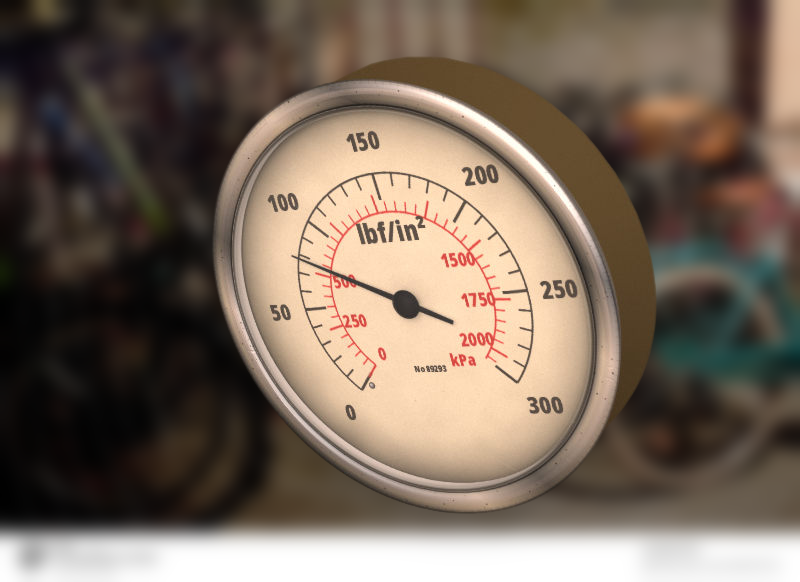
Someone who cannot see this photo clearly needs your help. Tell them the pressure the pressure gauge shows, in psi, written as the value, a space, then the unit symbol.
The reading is 80 psi
